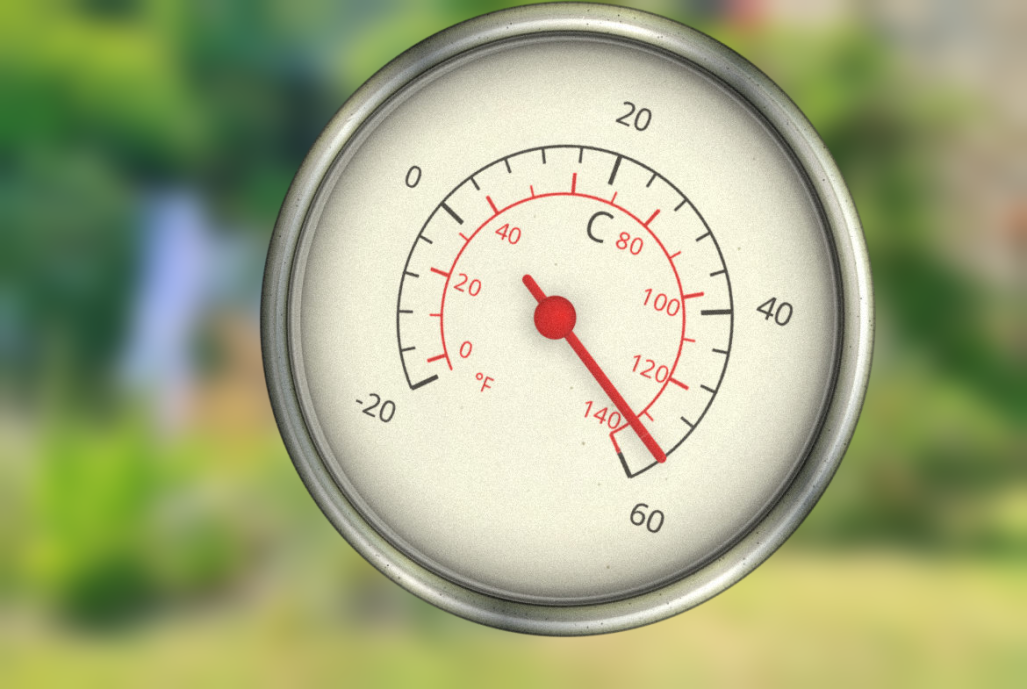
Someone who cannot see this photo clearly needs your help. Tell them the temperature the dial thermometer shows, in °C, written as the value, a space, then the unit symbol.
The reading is 56 °C
